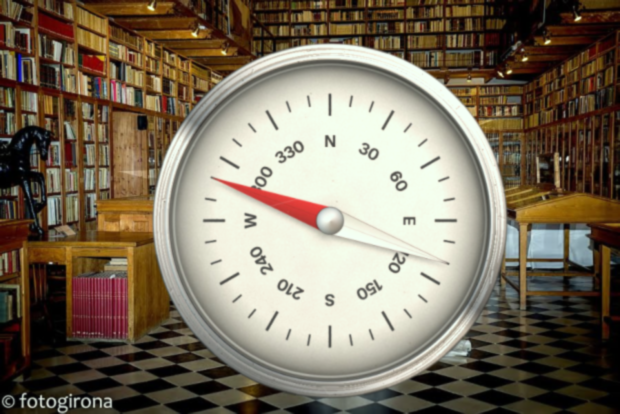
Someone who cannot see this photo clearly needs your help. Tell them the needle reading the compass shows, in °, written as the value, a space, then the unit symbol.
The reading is 290 °
